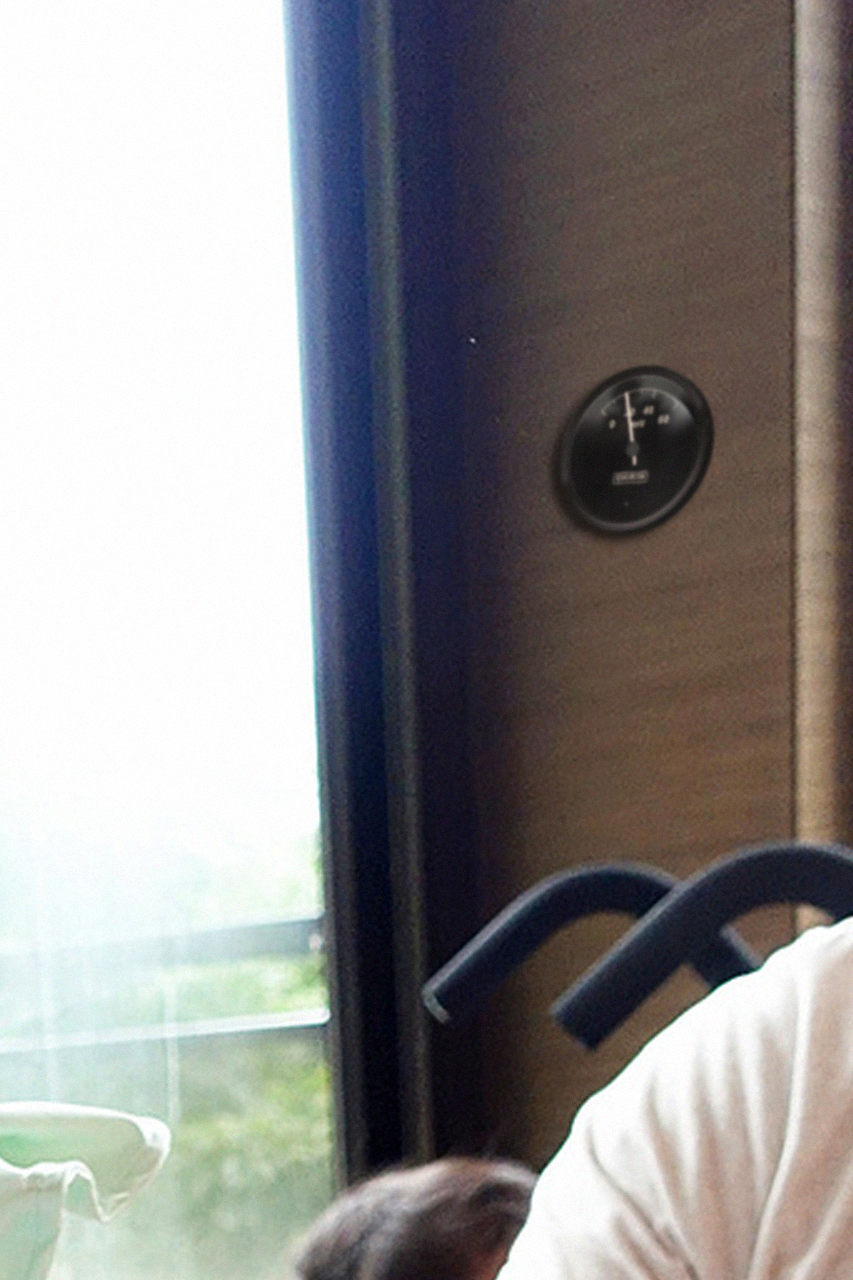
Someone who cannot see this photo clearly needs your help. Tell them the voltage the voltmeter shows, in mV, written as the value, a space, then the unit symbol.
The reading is 20 mV
